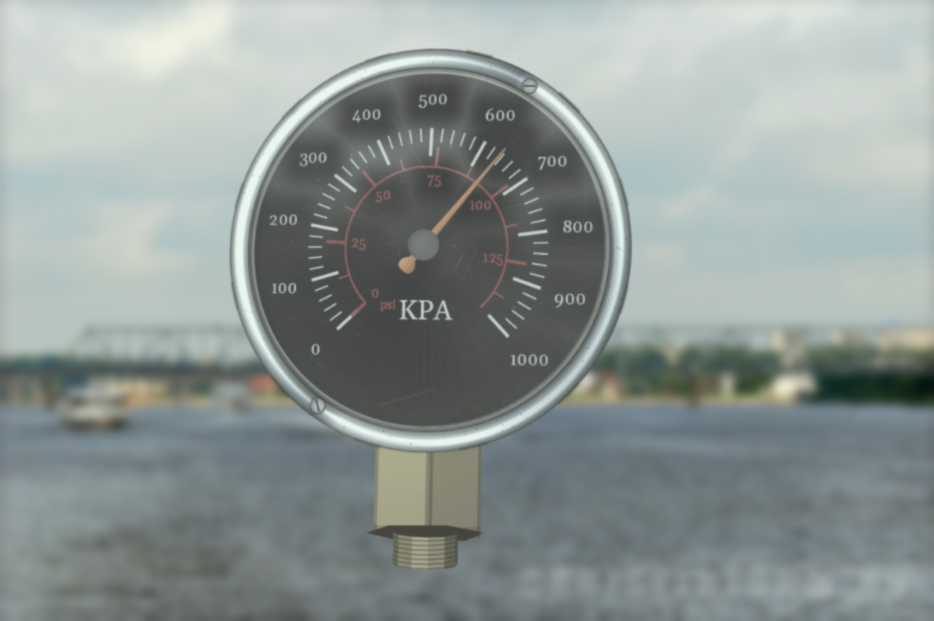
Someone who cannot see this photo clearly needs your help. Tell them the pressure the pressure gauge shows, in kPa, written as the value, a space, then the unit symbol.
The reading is 640 kPa
